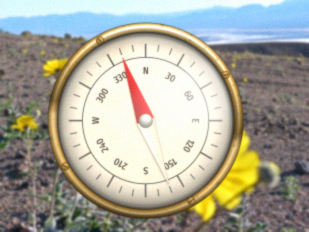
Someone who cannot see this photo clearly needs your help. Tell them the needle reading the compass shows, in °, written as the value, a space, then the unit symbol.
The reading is 340 °
